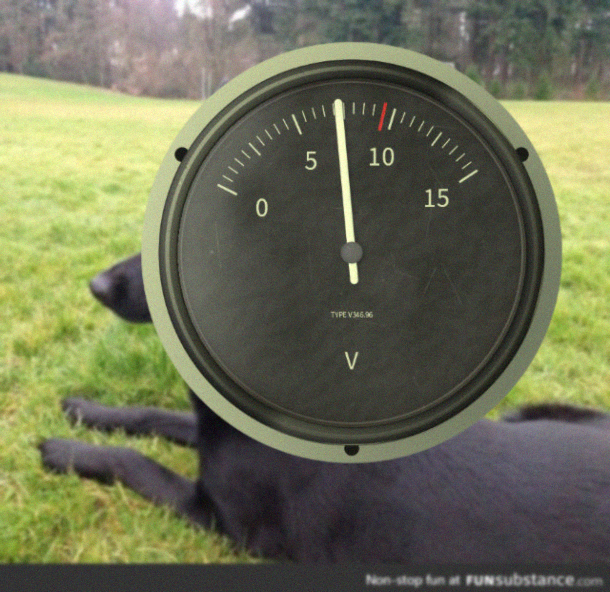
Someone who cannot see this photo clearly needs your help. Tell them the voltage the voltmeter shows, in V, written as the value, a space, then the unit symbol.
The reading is 7.25 V
